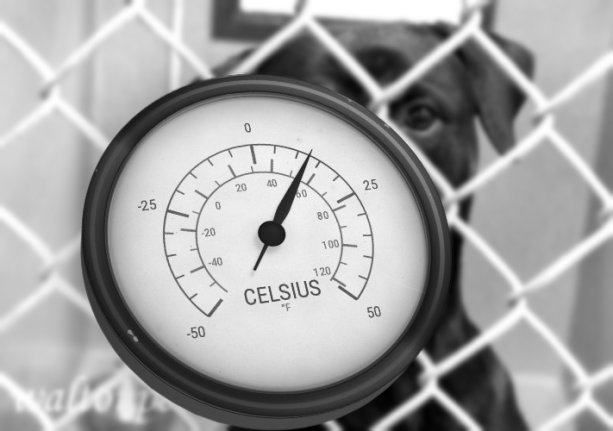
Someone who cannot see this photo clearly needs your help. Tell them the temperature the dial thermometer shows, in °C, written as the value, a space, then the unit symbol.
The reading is 12.5 °C
